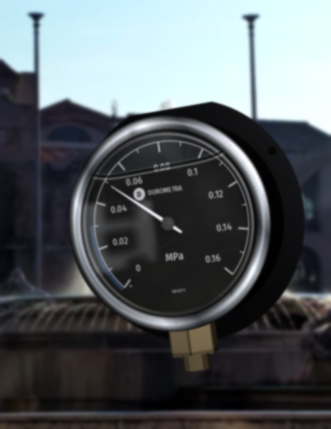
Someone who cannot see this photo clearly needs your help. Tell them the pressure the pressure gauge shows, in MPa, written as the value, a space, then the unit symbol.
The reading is 0.05 MPa
